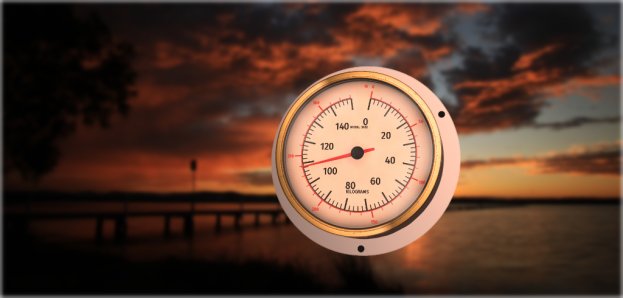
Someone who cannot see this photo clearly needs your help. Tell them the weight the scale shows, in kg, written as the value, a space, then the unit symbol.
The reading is 108 kg
